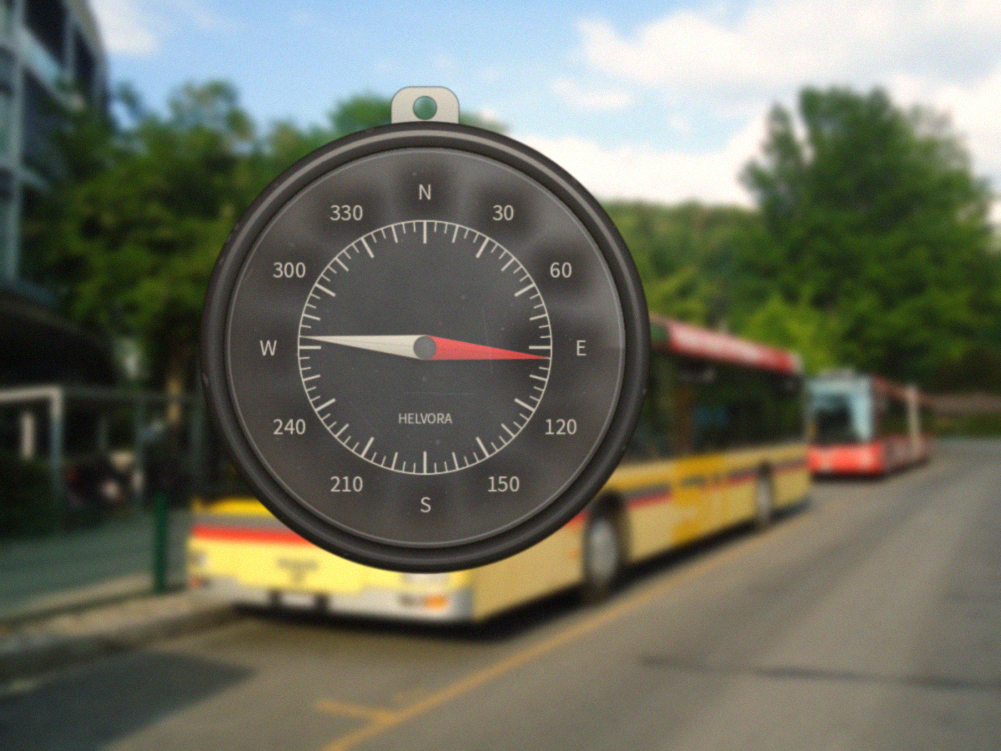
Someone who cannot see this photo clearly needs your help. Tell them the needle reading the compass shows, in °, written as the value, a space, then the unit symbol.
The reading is 95 °
